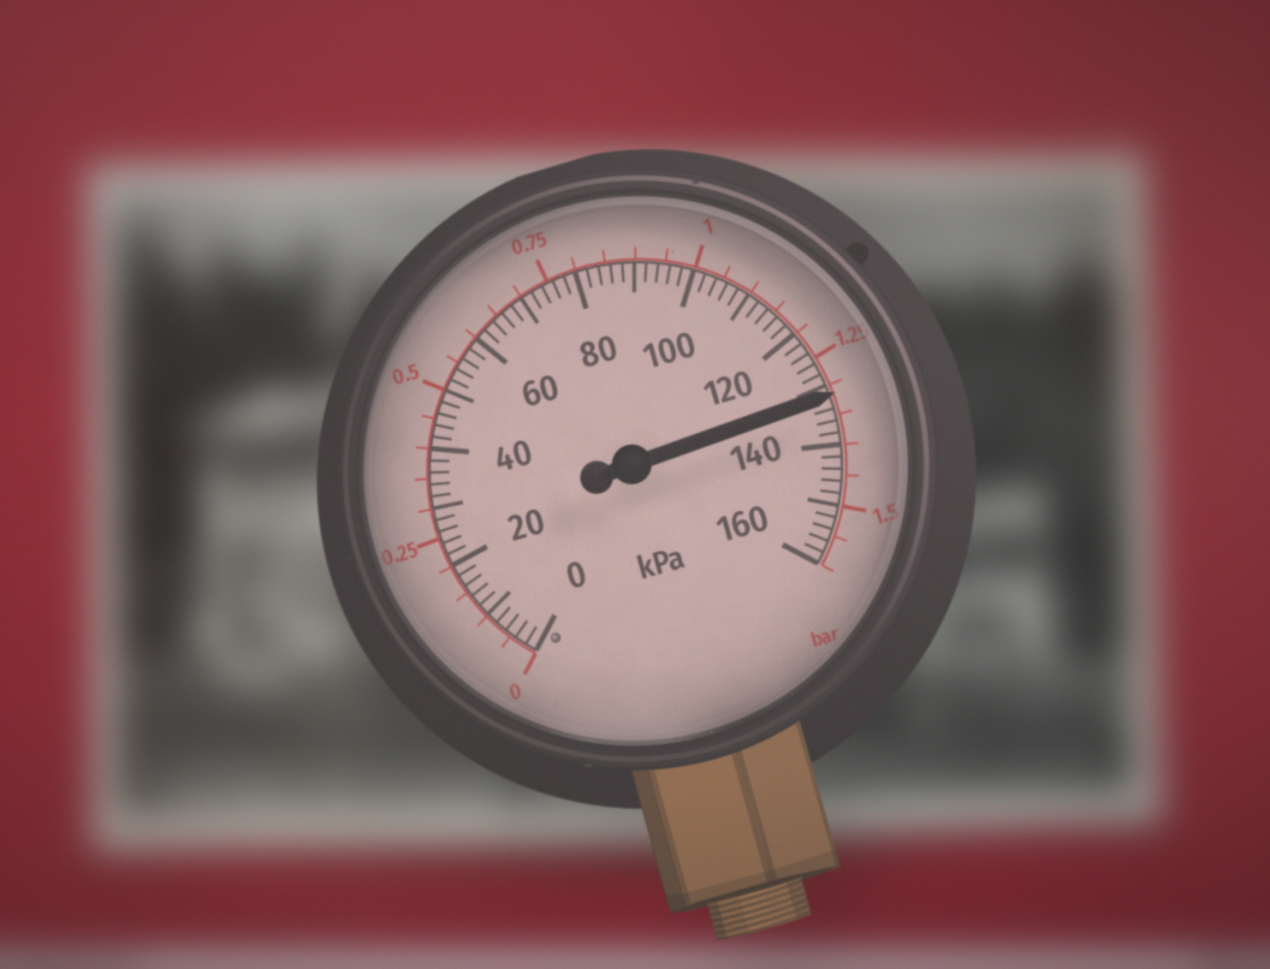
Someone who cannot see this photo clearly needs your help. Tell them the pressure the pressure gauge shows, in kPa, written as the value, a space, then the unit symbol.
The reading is 132 kPa
